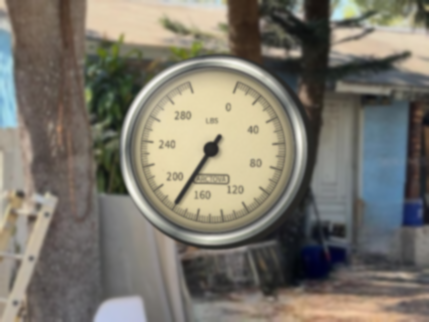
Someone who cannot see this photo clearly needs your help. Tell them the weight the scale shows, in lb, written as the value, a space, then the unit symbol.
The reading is 180 lb
